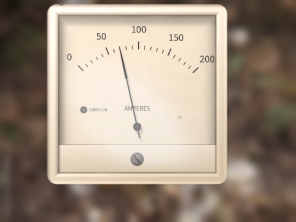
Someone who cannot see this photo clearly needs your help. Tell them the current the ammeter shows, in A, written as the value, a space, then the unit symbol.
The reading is 70 A
